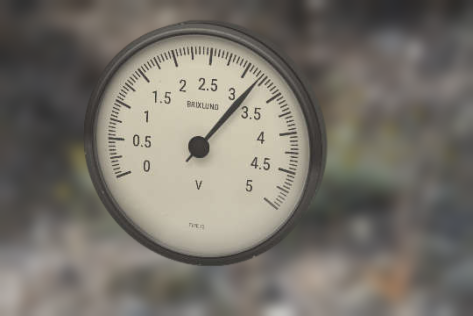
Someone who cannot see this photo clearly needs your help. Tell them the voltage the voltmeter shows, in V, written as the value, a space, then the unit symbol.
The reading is 3.2 V
